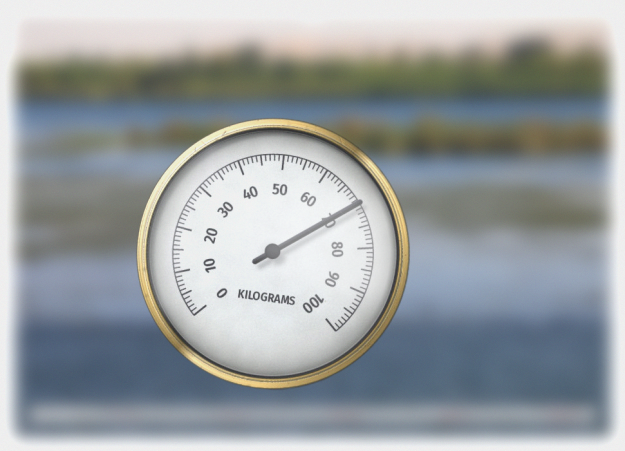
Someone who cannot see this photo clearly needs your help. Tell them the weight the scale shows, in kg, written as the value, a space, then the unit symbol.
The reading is 70 kg
